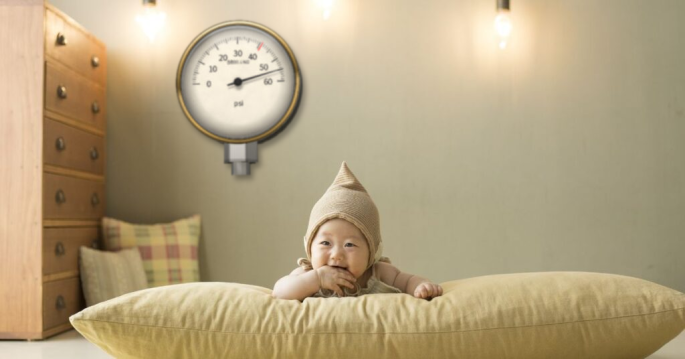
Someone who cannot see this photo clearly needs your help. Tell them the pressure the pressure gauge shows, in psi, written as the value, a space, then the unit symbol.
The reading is 55 psi
